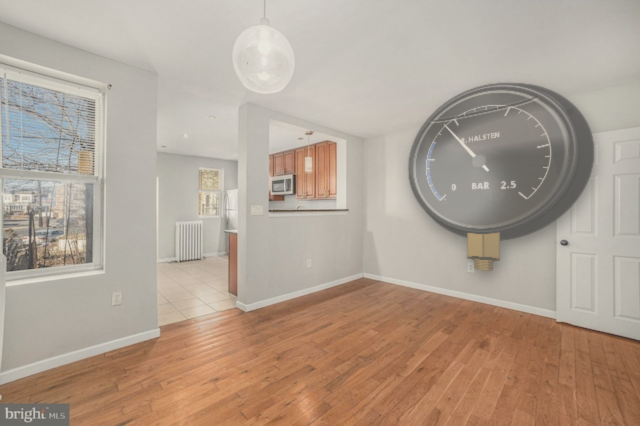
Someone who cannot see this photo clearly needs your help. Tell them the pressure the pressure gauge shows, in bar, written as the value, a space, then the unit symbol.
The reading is 0.9 bar
